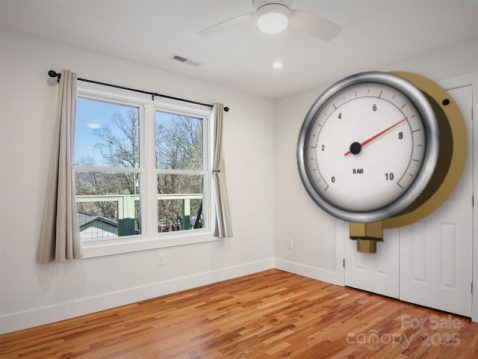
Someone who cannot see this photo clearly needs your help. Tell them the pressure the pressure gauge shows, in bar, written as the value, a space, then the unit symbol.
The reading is 7.5 bar
